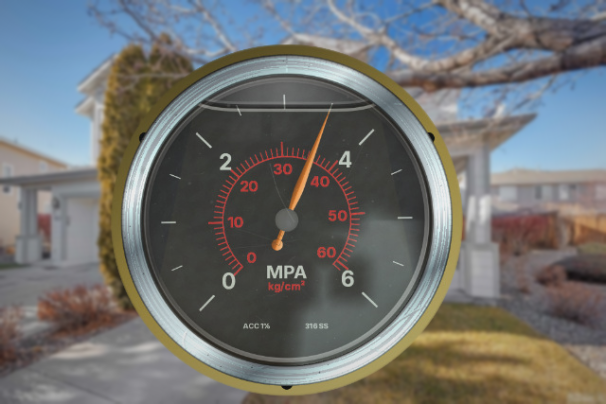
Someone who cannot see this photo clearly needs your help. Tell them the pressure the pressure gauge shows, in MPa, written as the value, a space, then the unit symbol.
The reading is 3.5 MPa
